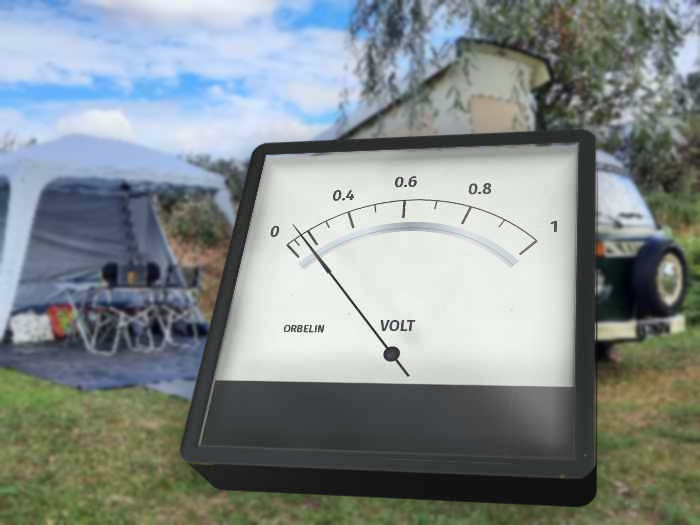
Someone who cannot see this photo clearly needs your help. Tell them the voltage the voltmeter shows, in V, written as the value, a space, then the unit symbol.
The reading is 0.15 V
